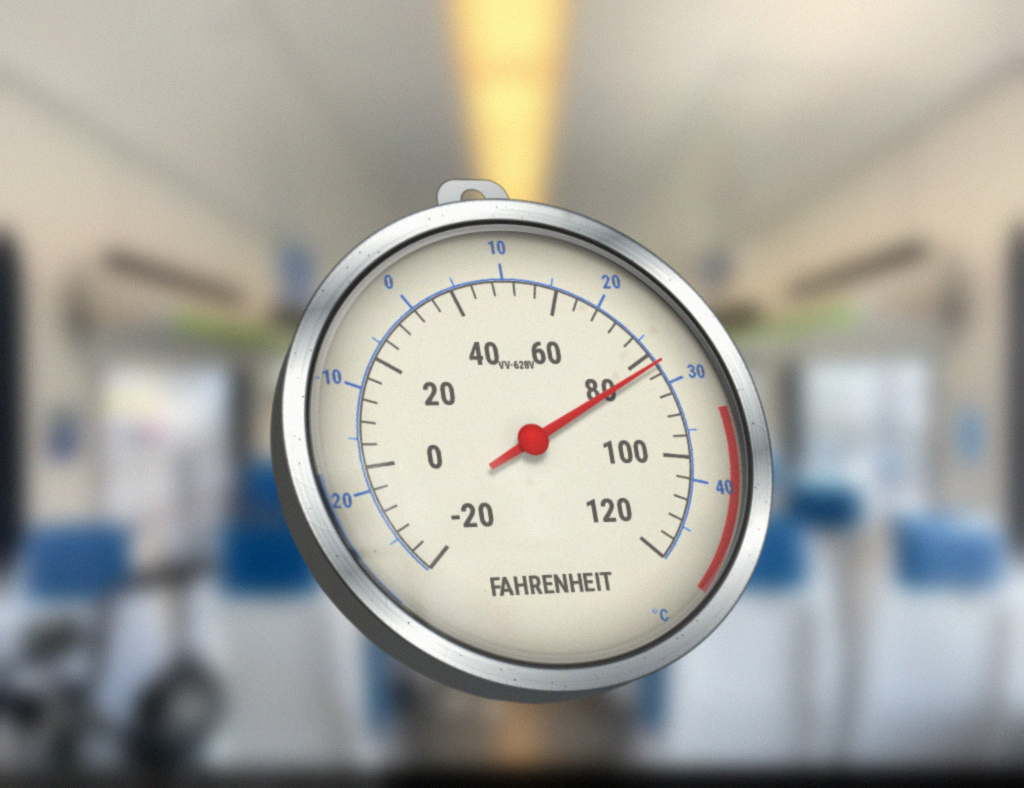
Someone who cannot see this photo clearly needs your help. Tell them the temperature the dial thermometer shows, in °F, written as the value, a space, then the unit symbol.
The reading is 82 °F
